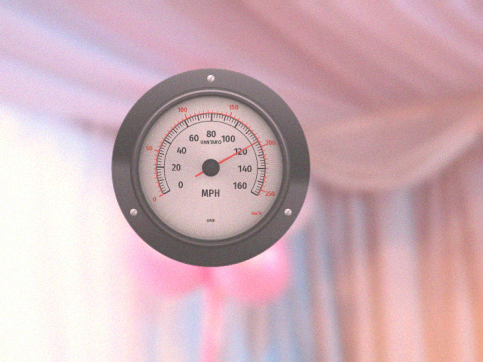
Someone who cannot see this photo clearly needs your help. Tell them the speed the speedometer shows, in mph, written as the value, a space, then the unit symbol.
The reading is 120 mph
